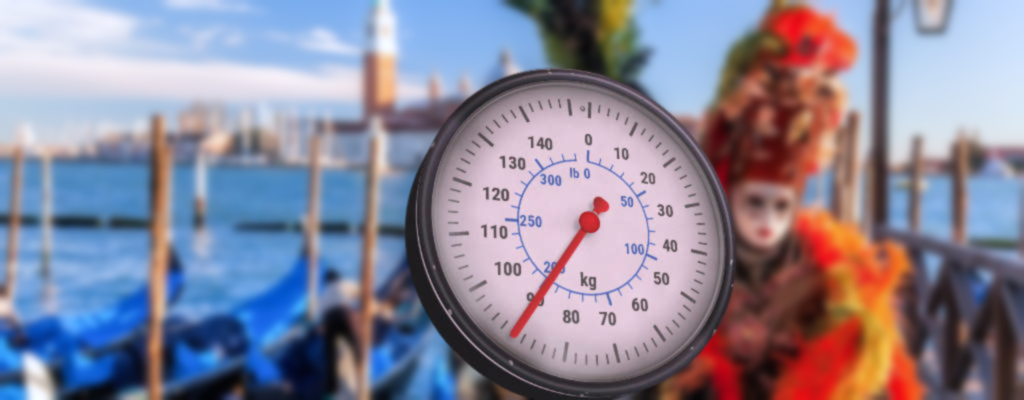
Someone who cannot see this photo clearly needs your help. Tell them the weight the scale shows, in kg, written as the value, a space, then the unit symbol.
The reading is 90 kg
